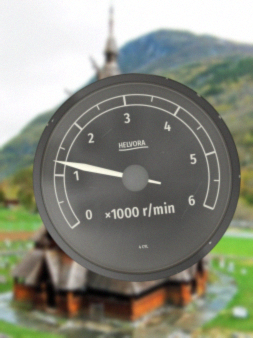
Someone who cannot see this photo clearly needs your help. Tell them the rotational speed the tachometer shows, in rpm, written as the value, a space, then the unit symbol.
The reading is 1250 rpm
